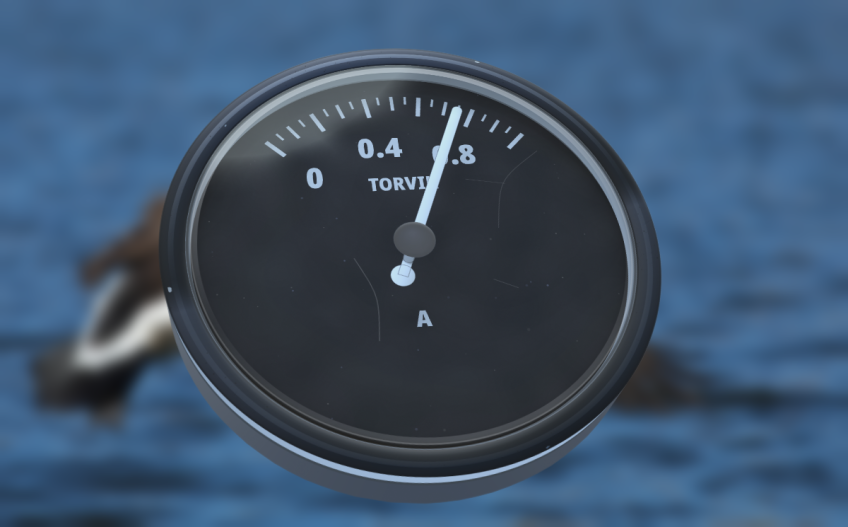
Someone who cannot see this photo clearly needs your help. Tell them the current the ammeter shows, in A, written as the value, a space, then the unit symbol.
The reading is 0.75 A
